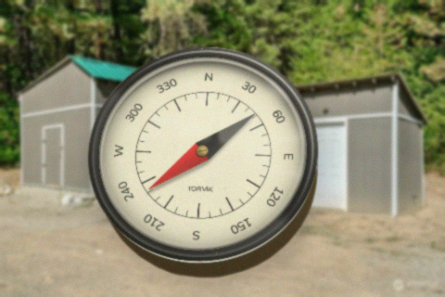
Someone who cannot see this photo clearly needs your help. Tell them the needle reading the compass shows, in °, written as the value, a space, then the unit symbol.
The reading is 230 °
